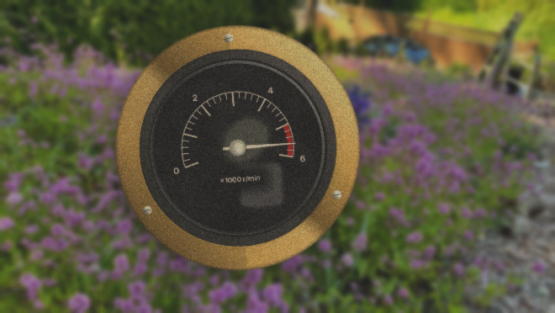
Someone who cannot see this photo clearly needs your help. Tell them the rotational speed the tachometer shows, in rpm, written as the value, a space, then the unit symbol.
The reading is 5600 rpm
